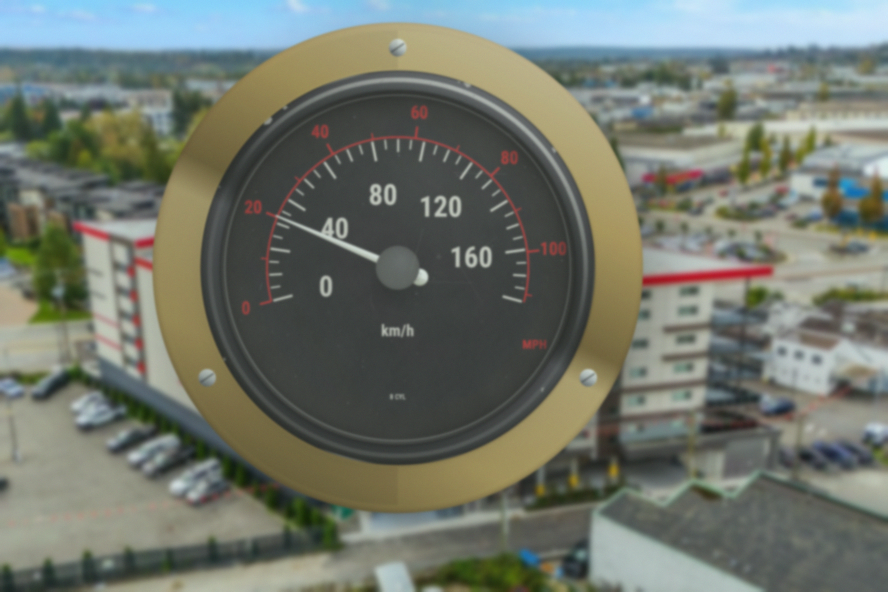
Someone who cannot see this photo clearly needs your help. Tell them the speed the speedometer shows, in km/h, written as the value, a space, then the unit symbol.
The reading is 32.5 km/h
